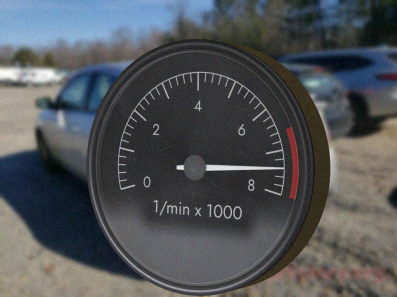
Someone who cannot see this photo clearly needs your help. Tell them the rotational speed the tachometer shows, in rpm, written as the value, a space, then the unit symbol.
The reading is 7400 rpm
